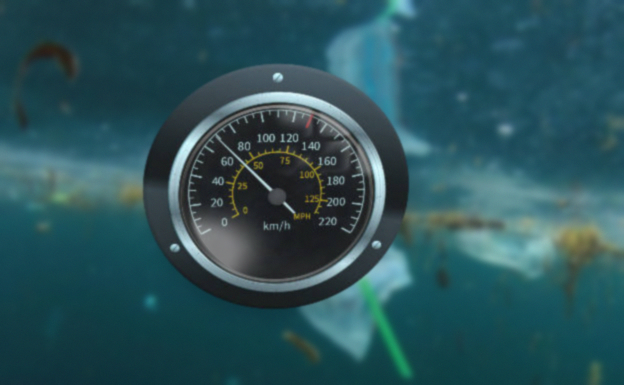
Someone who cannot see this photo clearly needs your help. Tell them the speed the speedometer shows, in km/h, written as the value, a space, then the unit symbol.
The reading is 70 km/h
